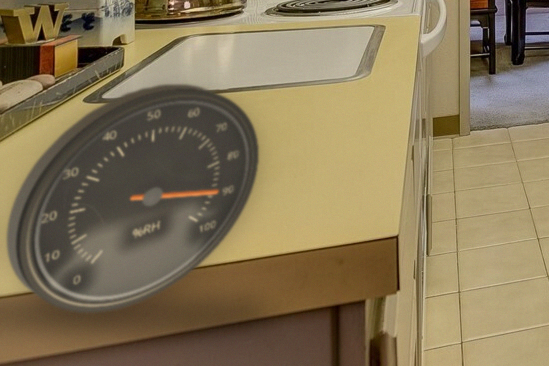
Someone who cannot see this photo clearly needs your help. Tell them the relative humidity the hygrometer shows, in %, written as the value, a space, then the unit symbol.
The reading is 90 %
